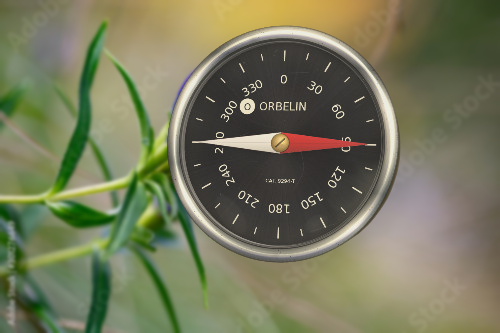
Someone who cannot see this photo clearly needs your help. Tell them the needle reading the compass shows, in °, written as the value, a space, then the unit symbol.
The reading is 90 °
